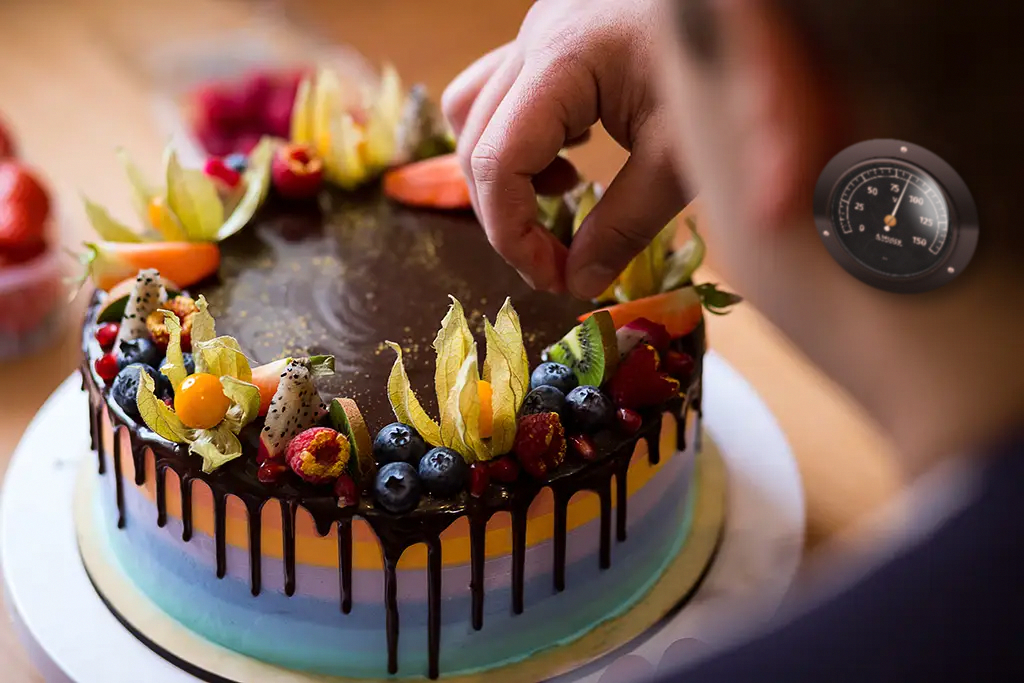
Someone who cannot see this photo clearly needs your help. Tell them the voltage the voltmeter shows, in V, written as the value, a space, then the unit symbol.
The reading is 85 V
